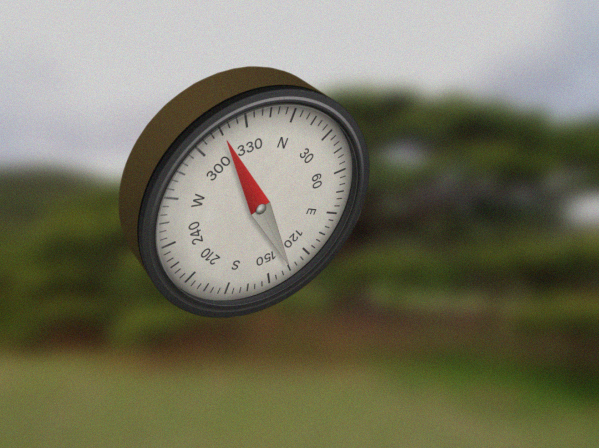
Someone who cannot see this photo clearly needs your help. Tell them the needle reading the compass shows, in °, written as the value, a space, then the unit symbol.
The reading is 315 °
